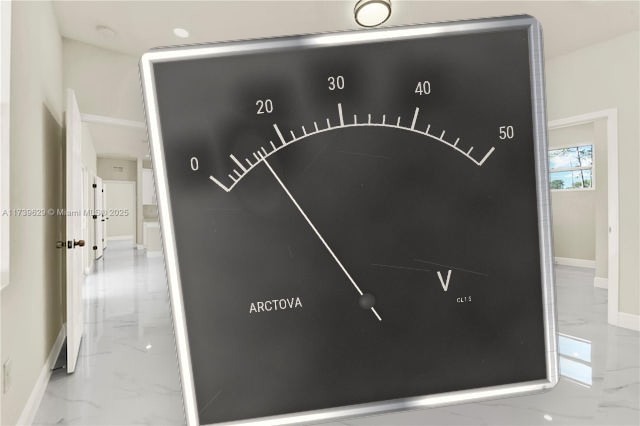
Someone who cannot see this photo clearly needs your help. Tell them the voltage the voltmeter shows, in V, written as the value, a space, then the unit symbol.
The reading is 15 V
